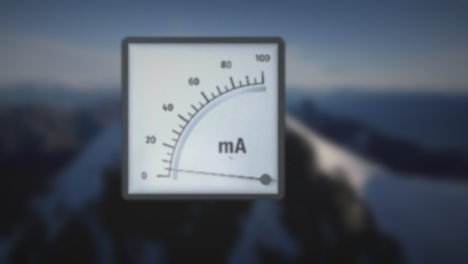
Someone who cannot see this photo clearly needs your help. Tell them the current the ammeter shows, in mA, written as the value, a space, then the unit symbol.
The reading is 5 mA
